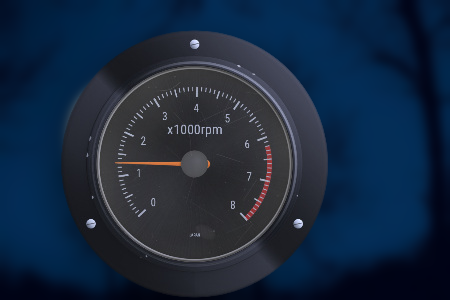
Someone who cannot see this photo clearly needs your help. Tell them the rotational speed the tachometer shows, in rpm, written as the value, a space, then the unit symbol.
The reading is 1300 rpm
